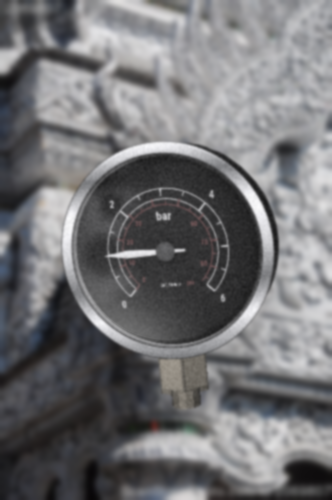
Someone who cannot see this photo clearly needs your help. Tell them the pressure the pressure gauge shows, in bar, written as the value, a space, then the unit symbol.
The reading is 1 bar
